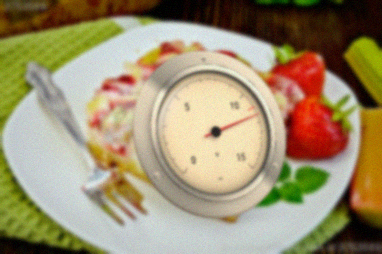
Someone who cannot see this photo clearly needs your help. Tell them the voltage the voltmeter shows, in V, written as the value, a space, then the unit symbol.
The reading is 11.5 V
